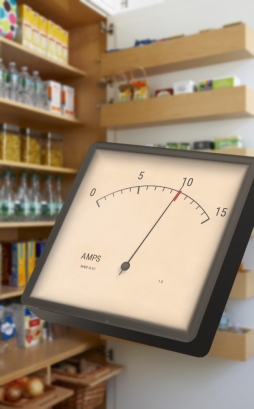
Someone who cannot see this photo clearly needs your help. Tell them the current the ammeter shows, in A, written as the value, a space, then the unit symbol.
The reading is 10 A
